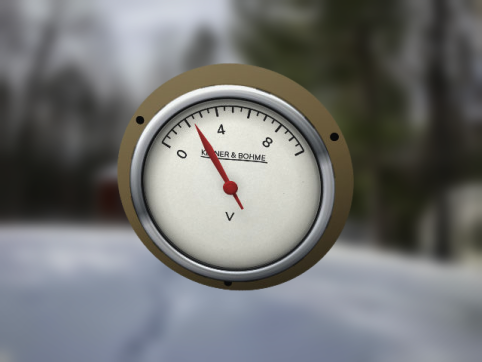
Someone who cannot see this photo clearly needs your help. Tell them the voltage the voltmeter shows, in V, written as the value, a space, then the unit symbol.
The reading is 2.5 V
